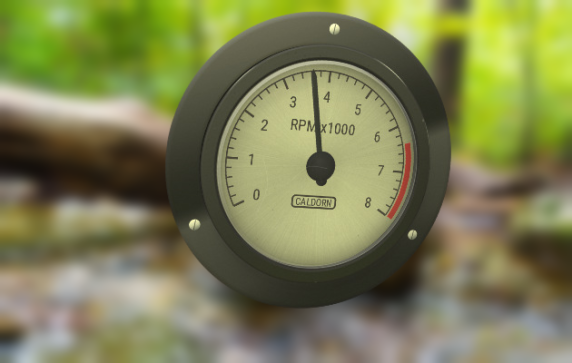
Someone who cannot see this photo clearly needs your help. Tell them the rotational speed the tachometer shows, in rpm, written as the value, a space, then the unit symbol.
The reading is 3600 rpm
